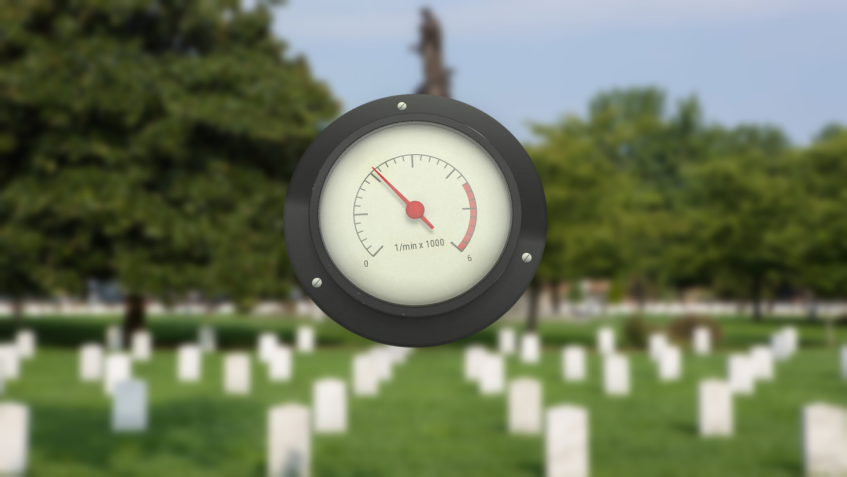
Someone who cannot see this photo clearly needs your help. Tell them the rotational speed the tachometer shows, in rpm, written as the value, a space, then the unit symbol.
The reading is 2100 rpm
